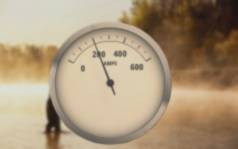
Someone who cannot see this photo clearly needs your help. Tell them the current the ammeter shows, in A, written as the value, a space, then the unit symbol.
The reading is 200 A
